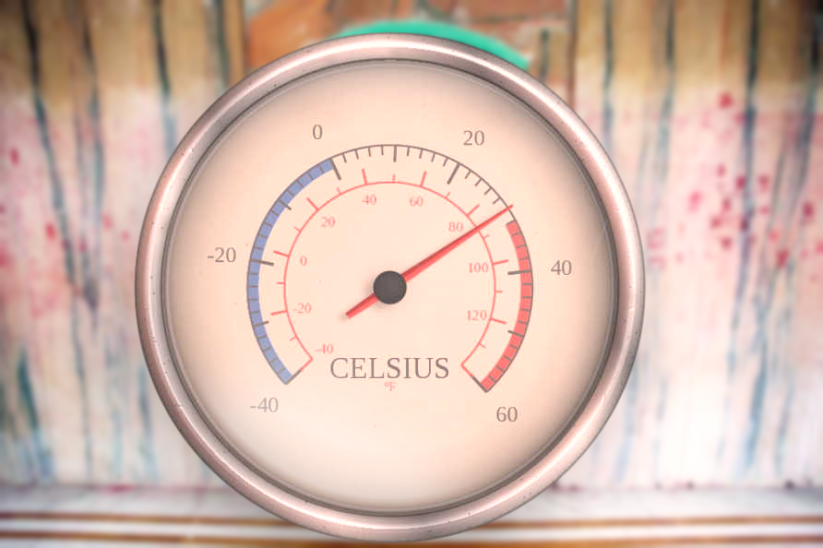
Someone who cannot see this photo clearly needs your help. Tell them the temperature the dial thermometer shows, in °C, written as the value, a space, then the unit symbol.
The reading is 30 °C
